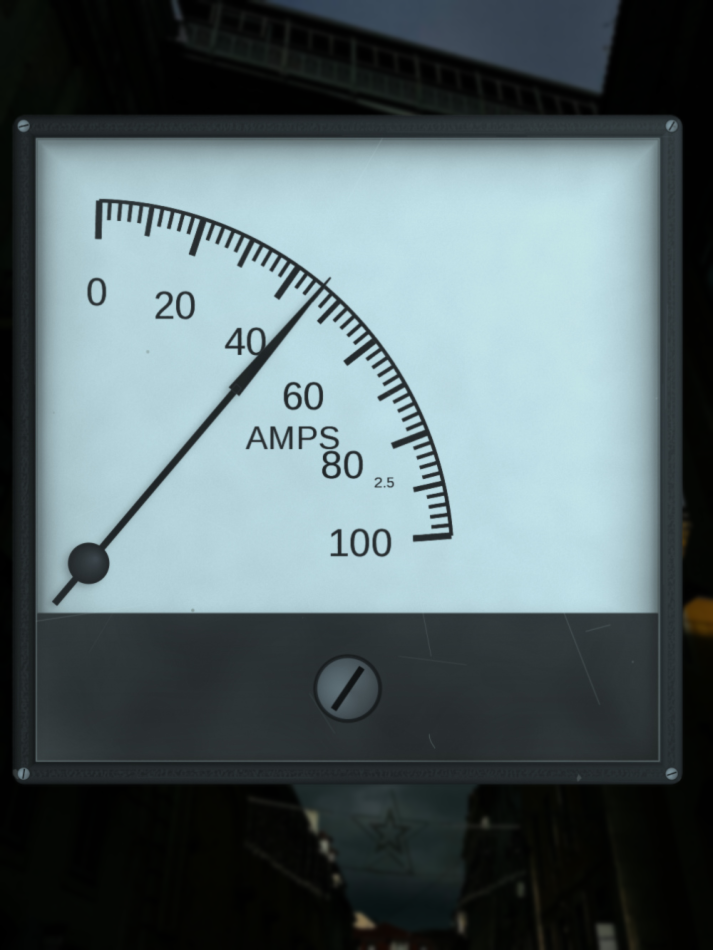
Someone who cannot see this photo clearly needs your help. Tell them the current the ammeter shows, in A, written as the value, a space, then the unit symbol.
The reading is 46 A
